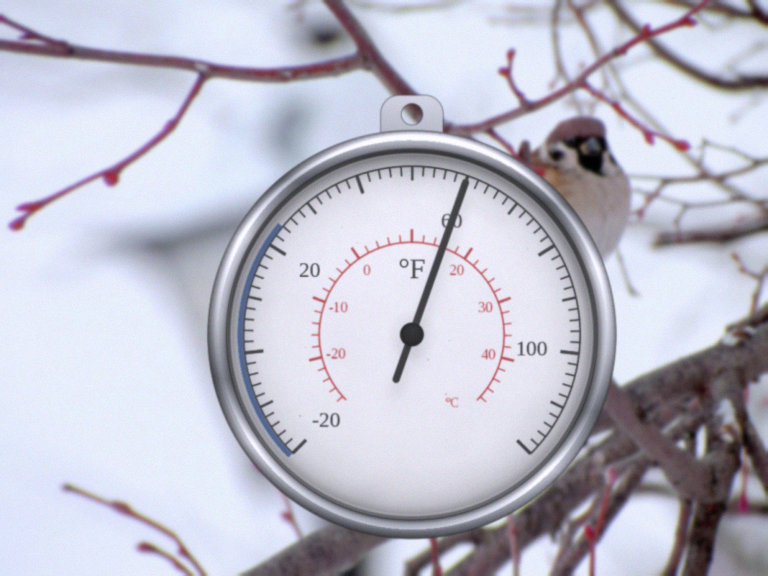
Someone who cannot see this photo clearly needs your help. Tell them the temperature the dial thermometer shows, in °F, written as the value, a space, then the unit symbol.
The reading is 60 °F
